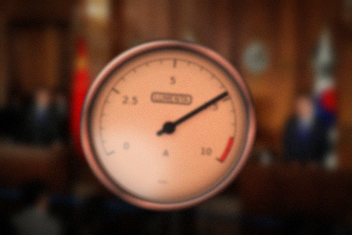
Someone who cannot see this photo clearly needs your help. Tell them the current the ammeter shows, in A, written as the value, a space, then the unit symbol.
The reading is 7.25 A
